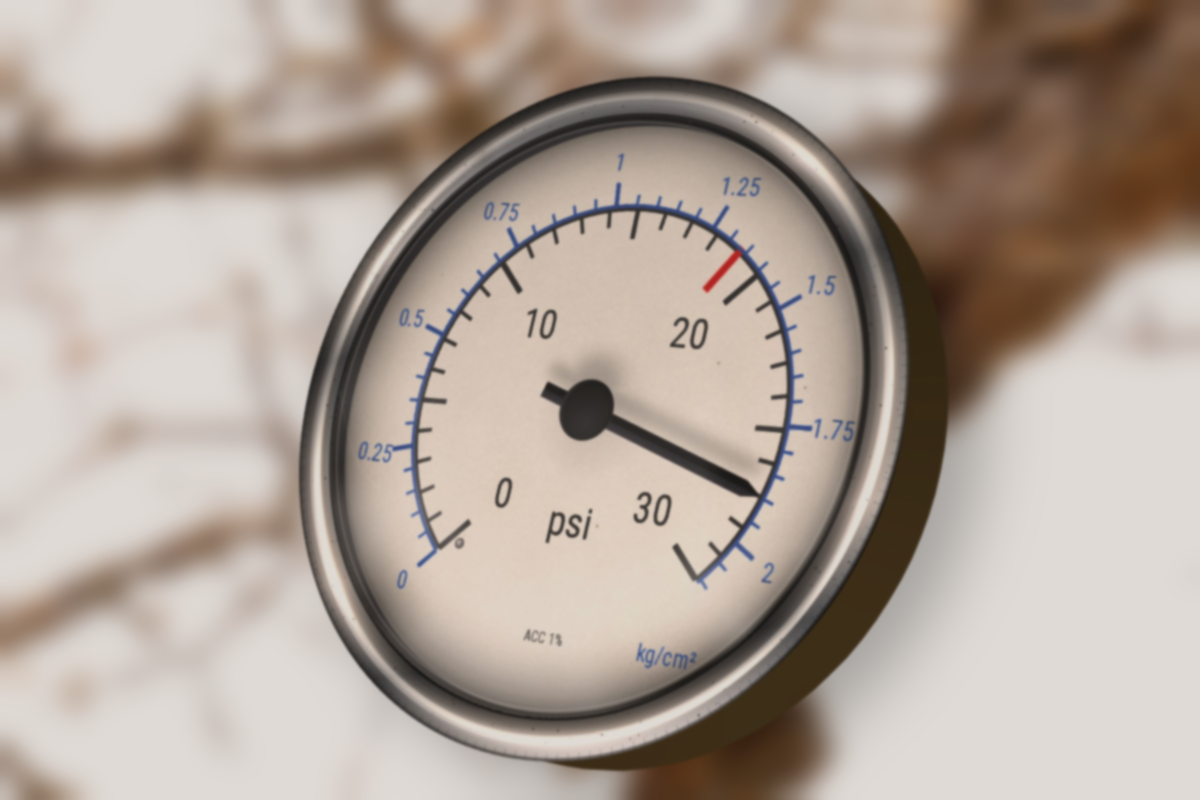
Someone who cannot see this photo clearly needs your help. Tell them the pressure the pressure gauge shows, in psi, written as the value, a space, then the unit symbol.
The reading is 27 psi
